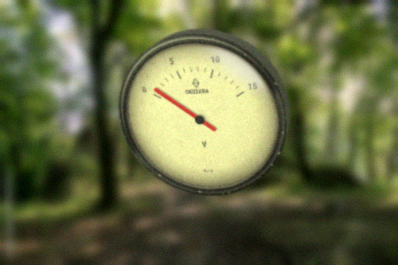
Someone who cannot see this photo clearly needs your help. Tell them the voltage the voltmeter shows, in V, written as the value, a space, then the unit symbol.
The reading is 1 V
